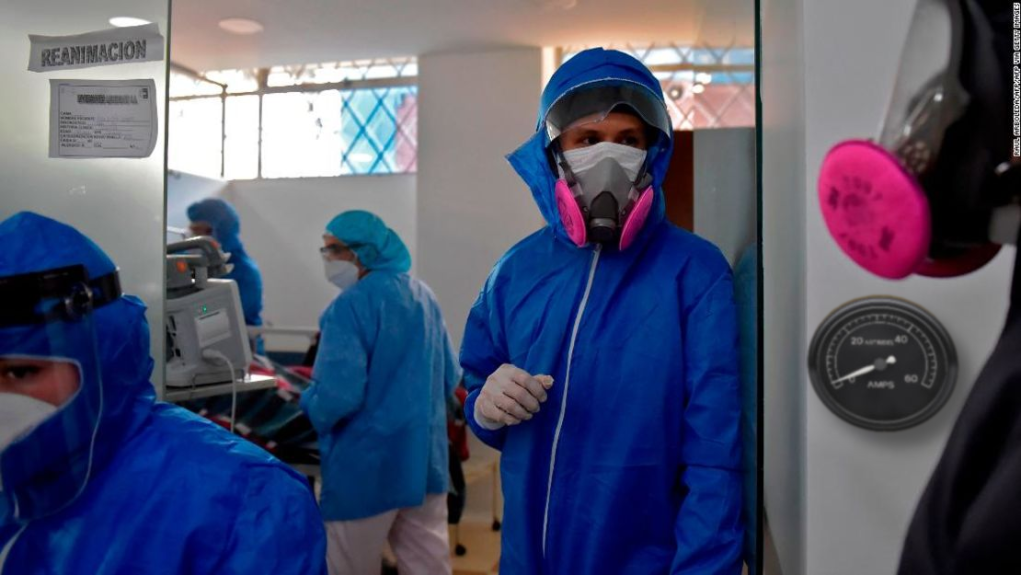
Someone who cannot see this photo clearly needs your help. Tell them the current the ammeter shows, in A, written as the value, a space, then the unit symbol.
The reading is 2 A
